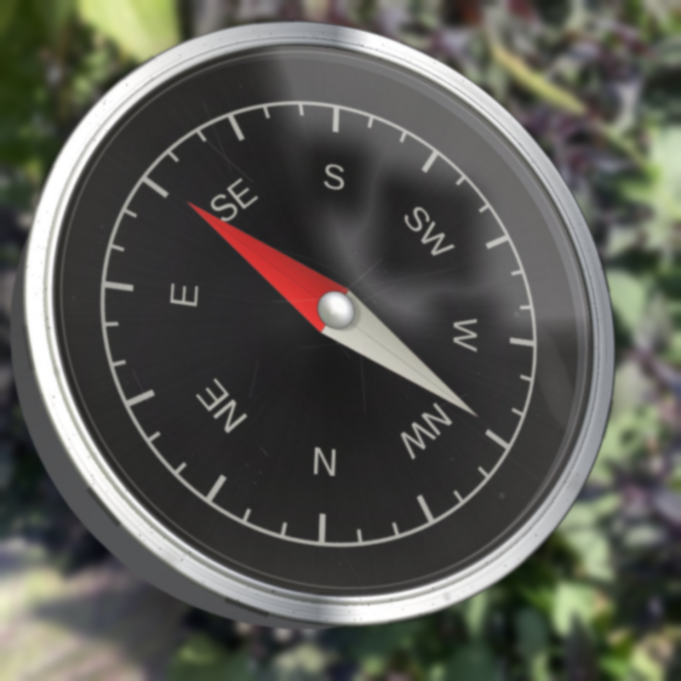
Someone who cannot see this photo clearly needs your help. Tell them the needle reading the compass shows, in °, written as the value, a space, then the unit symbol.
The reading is 120 °
